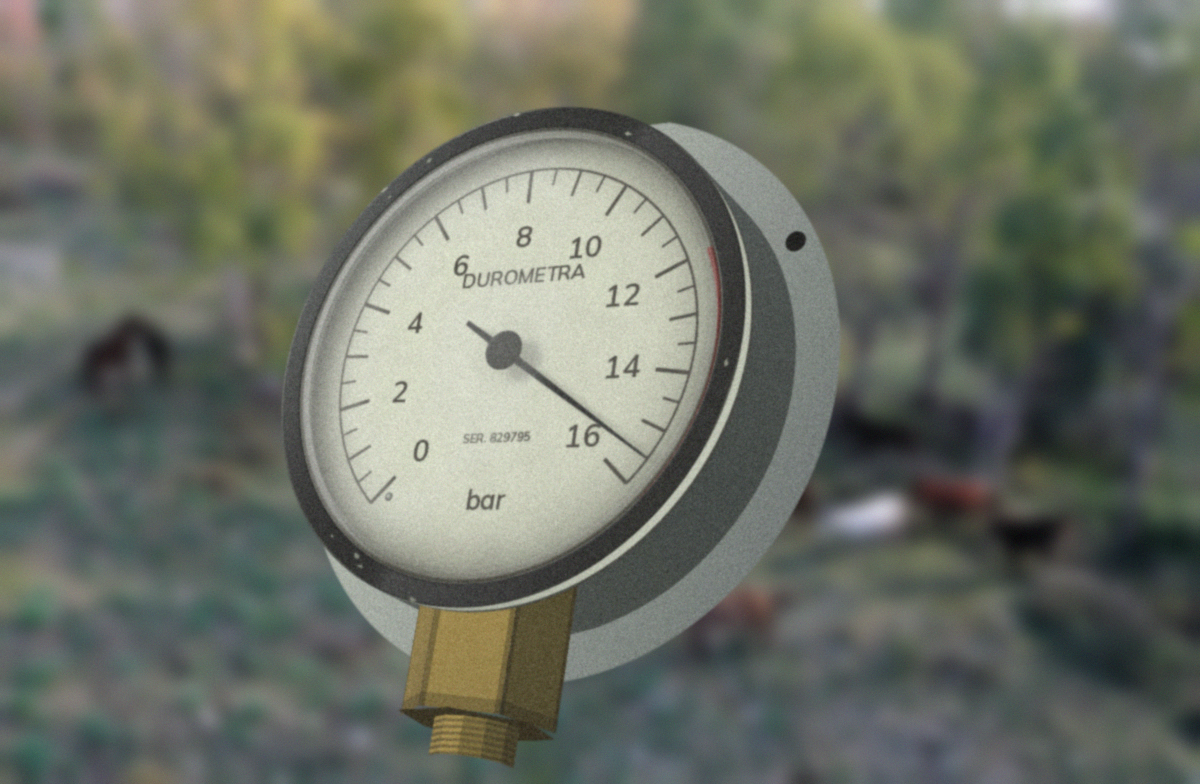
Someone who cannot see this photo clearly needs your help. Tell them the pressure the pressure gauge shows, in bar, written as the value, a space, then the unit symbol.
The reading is 15.5 bar
